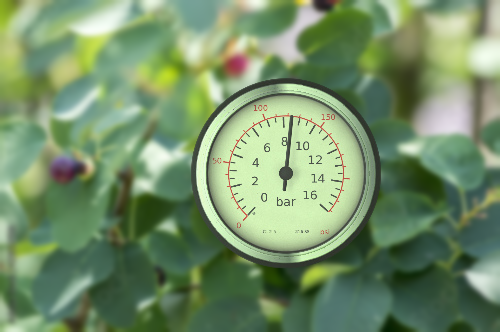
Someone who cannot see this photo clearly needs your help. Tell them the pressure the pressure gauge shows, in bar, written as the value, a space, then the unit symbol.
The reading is 8.5 bar
